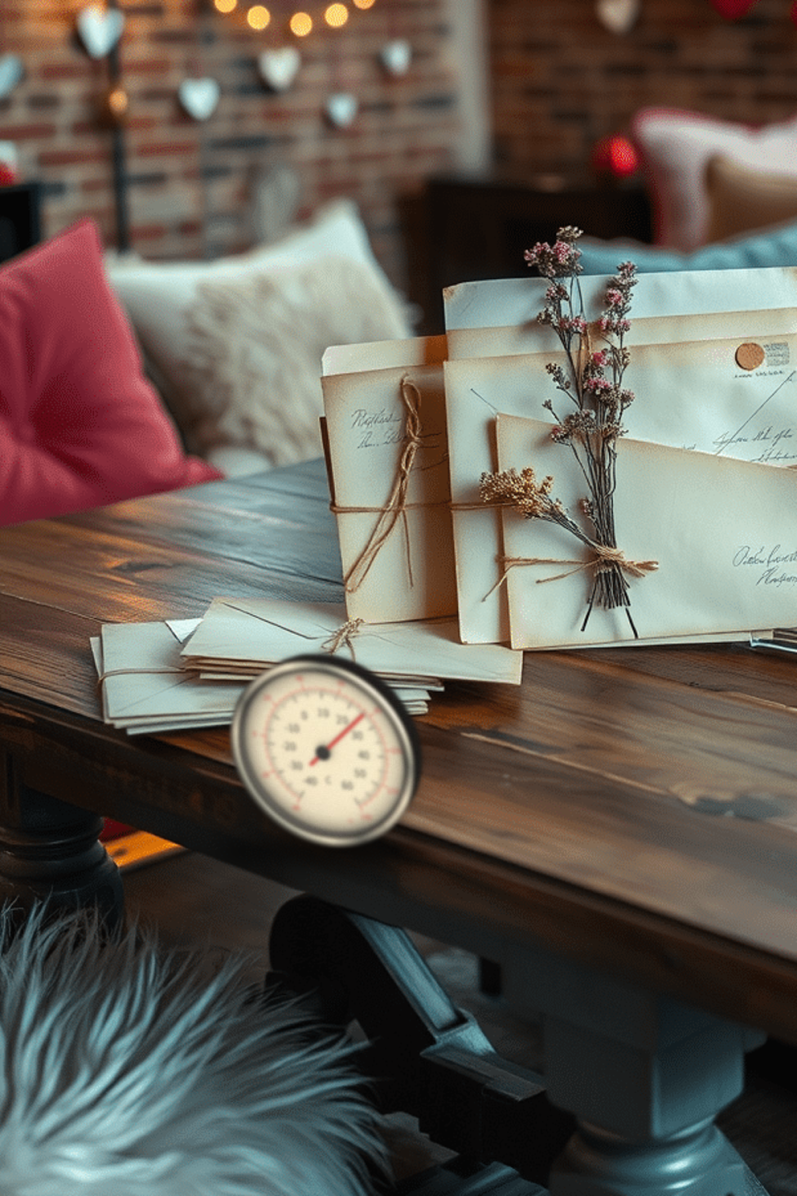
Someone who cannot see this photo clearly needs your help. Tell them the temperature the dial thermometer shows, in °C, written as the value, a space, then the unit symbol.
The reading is 25 °C
